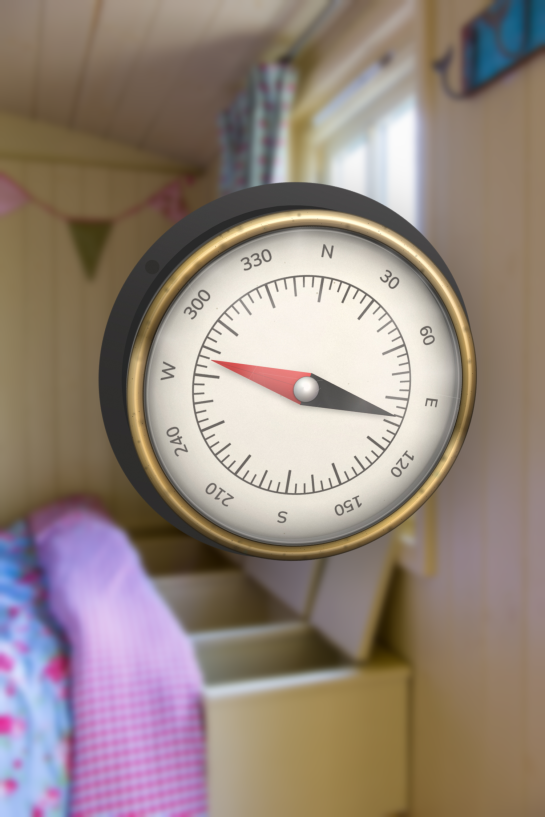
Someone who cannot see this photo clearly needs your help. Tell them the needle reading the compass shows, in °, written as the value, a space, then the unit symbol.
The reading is 280 °
